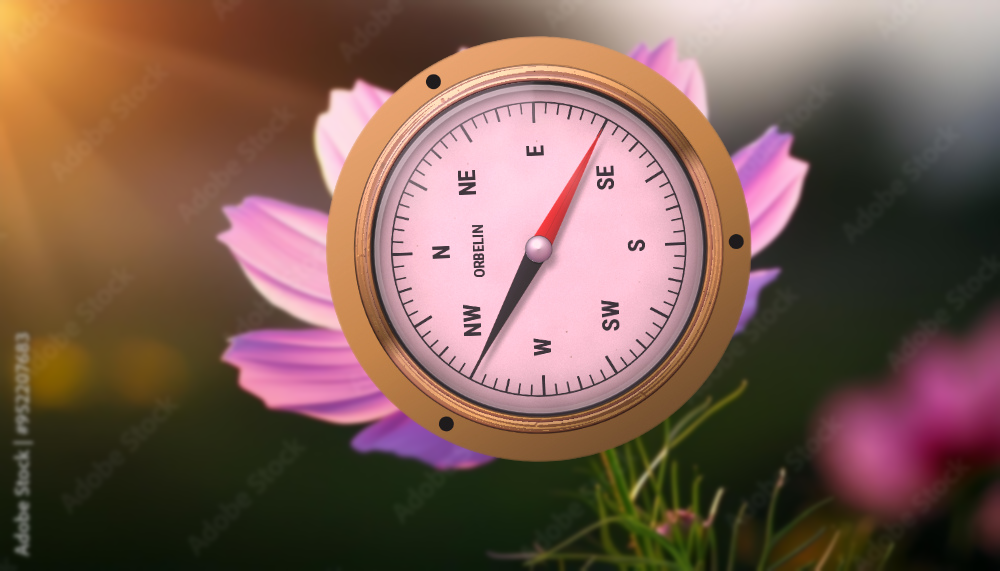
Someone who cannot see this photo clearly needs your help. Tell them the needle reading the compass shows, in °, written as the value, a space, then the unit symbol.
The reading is 120 °
